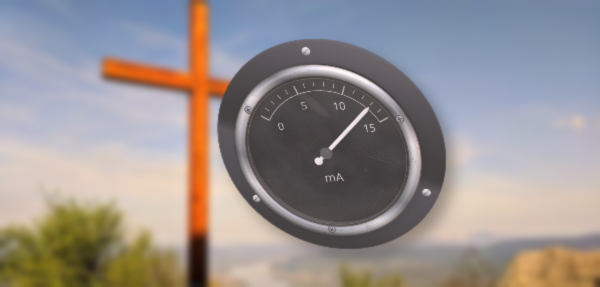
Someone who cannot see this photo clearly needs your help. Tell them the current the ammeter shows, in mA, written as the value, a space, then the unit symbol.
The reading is 13 mA
